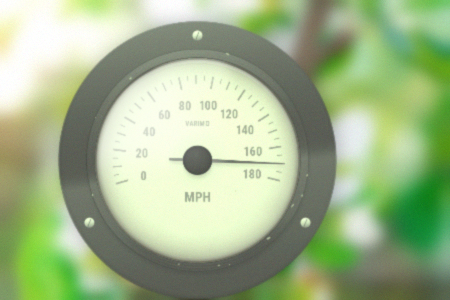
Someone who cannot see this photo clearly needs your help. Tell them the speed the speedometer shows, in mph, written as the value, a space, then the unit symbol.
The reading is 170 mph
